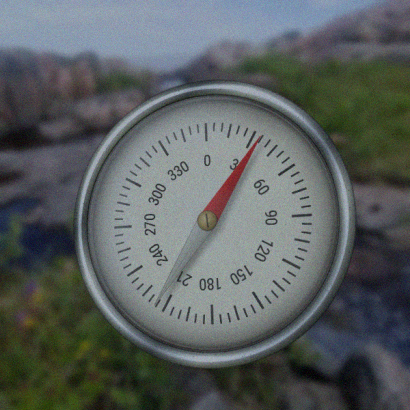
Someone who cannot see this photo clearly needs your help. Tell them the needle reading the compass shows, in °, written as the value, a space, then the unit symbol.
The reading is 35 °
